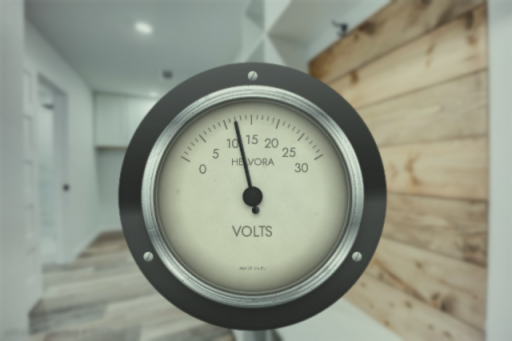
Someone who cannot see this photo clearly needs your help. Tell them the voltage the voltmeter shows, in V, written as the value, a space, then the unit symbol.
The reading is 12 V
